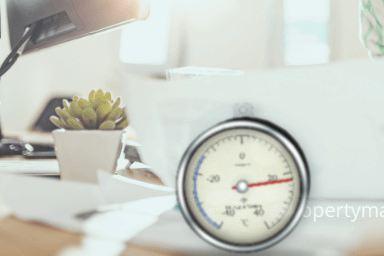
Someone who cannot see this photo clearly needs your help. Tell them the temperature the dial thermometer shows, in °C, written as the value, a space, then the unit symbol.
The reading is 22 °C
